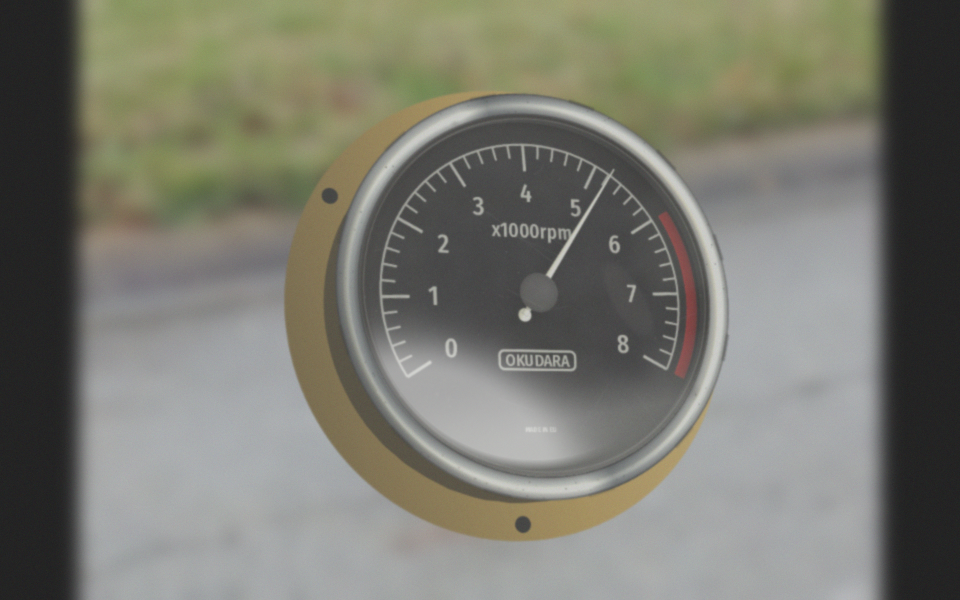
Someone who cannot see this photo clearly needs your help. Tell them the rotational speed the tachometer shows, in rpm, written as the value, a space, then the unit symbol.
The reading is 5200 rpm
